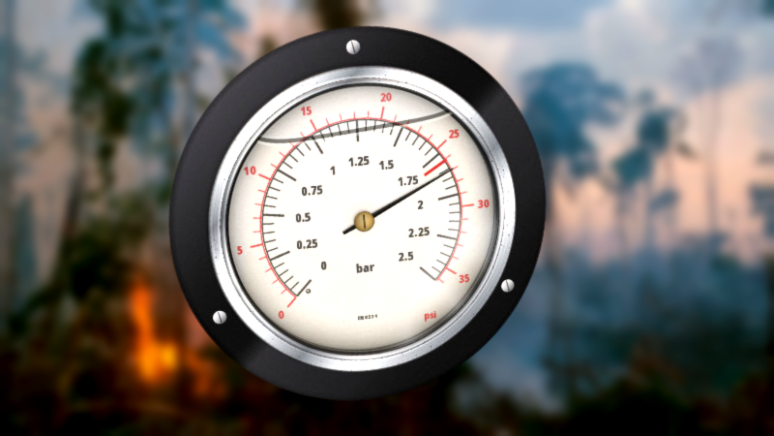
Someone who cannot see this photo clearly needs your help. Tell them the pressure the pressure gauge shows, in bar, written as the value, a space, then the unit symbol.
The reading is 1.85 bar
